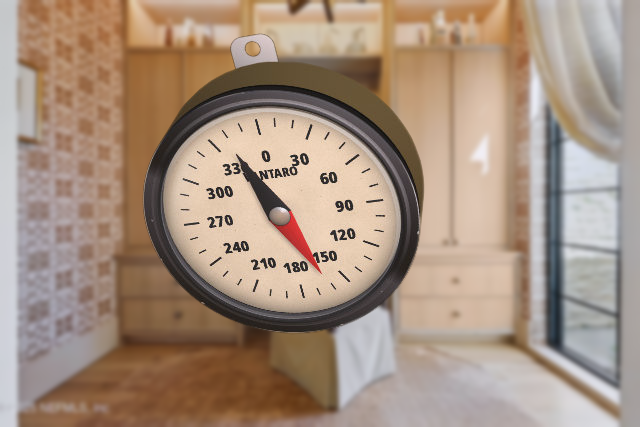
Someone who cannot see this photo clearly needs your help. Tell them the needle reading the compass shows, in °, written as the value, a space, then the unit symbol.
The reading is 160 °
